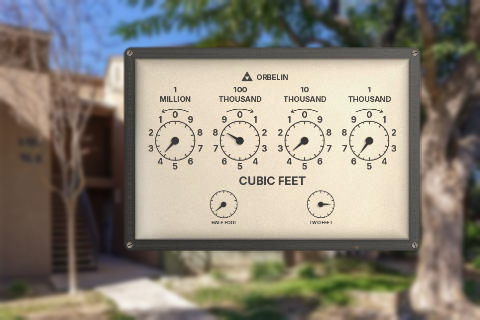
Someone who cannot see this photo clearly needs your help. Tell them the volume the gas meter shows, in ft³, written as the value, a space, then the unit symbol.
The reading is 383600 ft³
